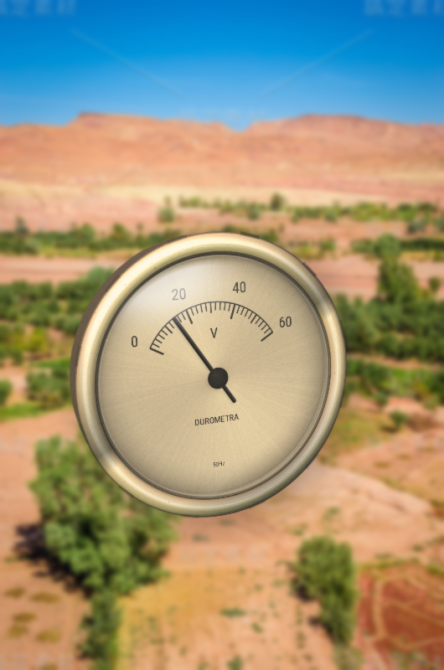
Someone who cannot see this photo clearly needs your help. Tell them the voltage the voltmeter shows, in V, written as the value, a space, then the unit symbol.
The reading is 14 V
